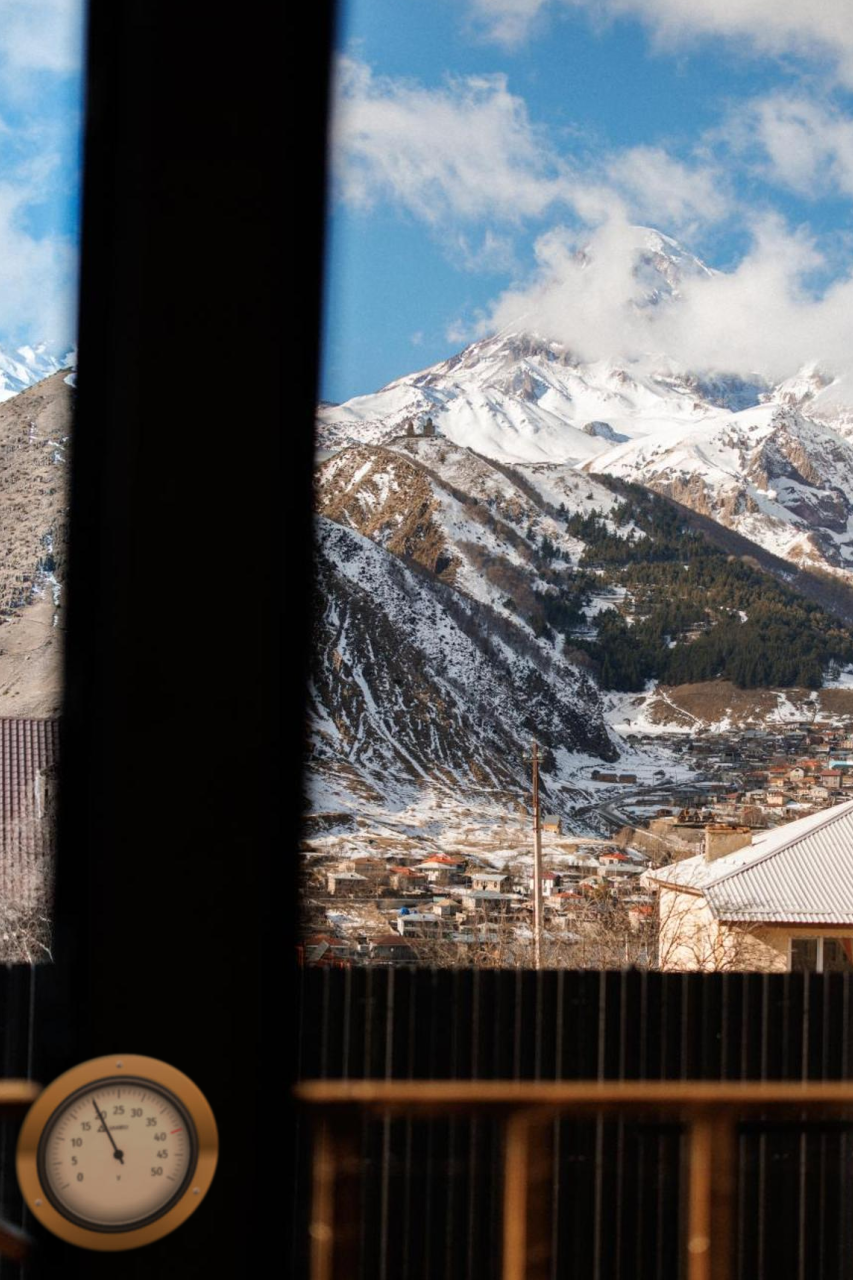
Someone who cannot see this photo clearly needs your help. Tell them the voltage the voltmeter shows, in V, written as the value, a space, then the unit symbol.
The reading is 20 V
